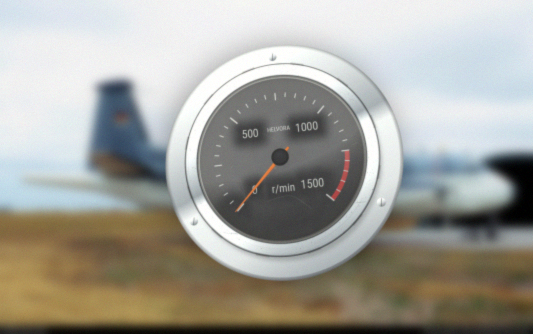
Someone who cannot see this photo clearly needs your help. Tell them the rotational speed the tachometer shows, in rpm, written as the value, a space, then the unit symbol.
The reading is 0 rpm
